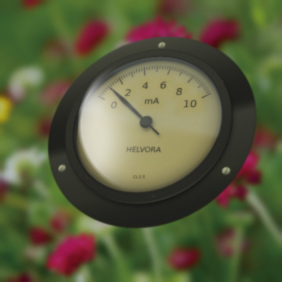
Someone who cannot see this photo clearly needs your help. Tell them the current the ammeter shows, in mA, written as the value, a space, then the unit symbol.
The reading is 1 mA
